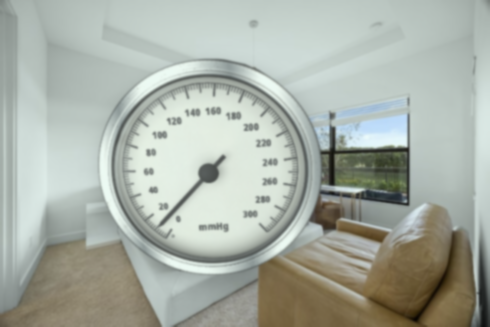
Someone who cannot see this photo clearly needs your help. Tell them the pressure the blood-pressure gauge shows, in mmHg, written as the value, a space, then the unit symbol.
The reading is 10 mmHg
